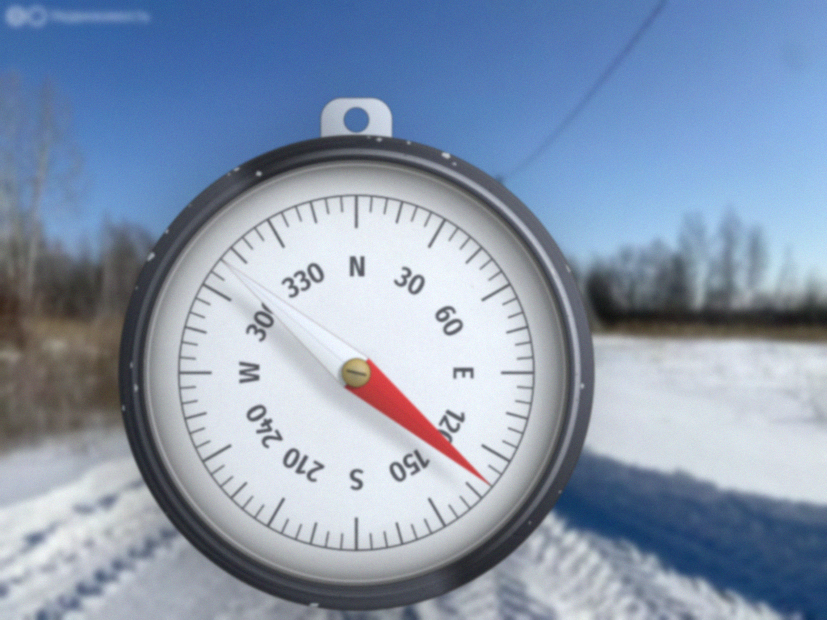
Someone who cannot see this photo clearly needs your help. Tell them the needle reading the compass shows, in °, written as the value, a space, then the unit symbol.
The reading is 130 °
